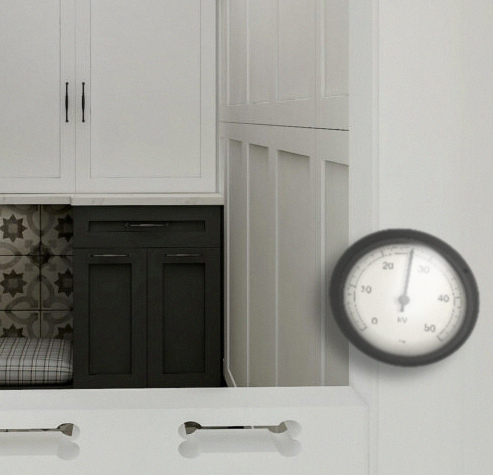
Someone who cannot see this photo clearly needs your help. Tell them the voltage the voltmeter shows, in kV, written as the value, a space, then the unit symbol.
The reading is 26 kV
